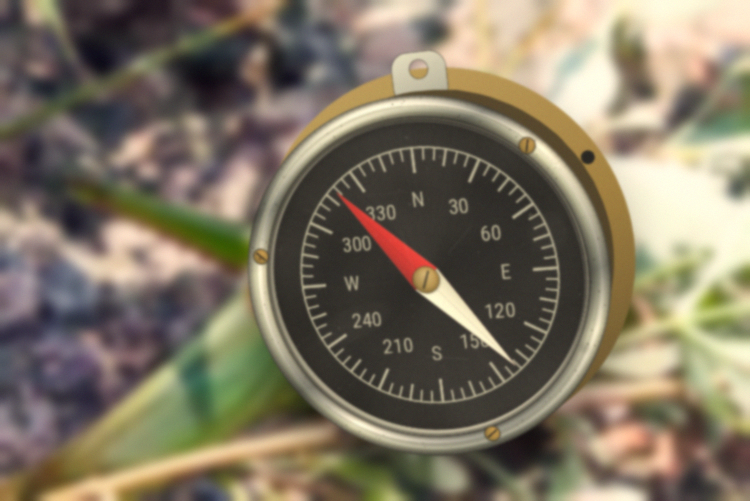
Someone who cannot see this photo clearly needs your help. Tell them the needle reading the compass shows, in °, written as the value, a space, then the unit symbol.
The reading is 320 °
